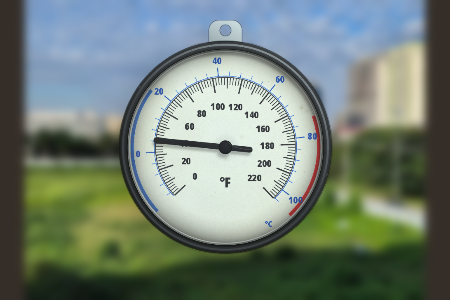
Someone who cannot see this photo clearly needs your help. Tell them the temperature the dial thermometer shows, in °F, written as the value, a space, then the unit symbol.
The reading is 40 °F
